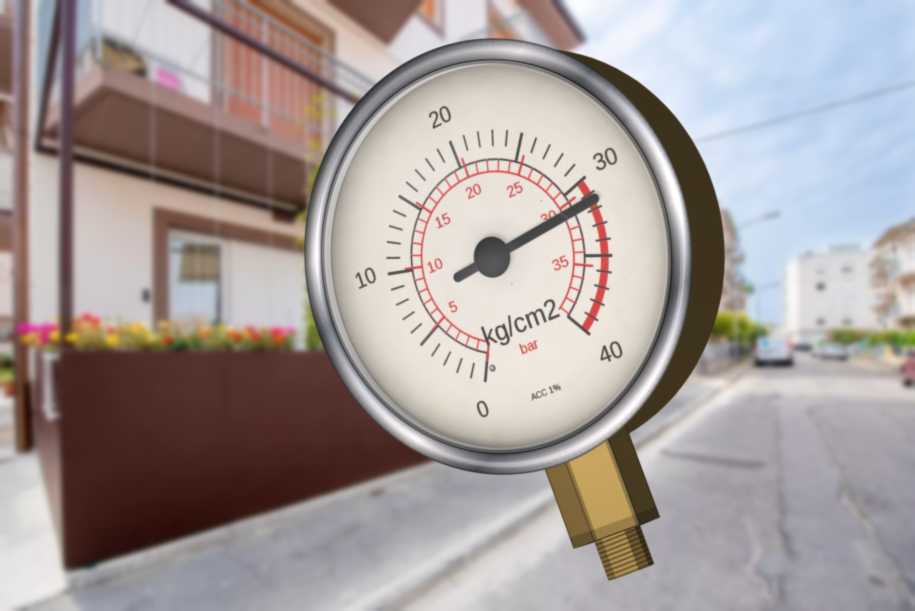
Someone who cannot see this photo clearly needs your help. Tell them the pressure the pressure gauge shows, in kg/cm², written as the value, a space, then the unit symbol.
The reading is 31.5 kg/cm²
